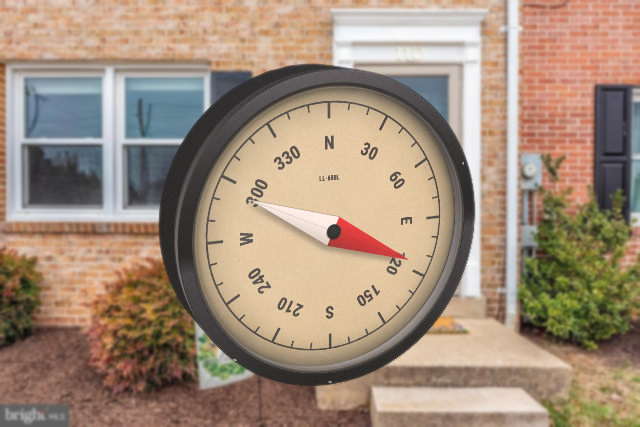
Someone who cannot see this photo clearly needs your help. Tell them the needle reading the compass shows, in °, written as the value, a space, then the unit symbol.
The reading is 115 °
